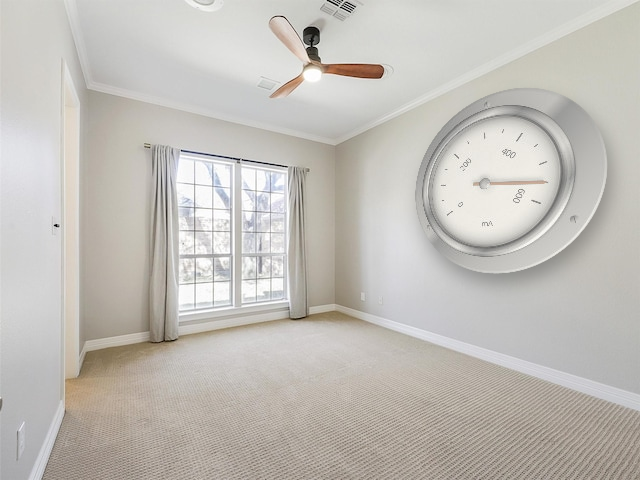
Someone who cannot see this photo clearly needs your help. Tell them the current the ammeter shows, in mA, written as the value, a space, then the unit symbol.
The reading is 550 mA
